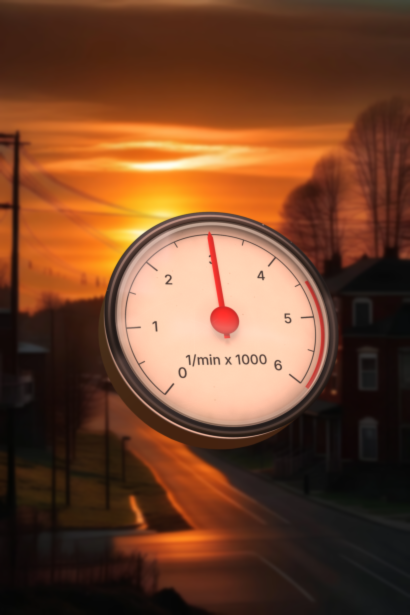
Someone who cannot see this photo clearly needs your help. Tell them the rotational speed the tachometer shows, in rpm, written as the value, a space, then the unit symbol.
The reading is 3000 rpm
